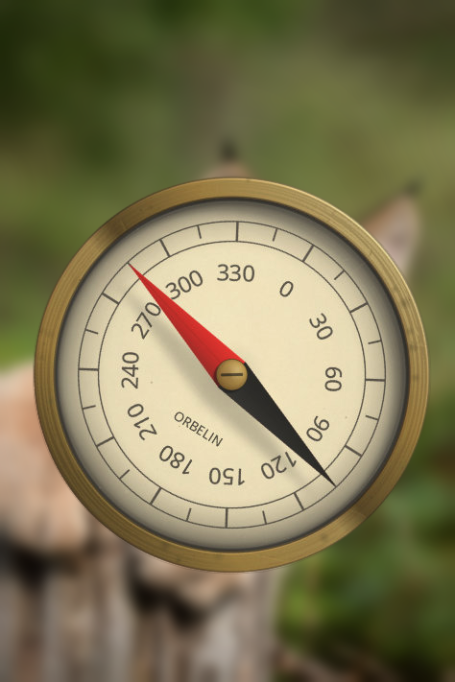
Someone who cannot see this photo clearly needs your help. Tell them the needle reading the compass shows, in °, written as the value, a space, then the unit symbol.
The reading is 285 °
